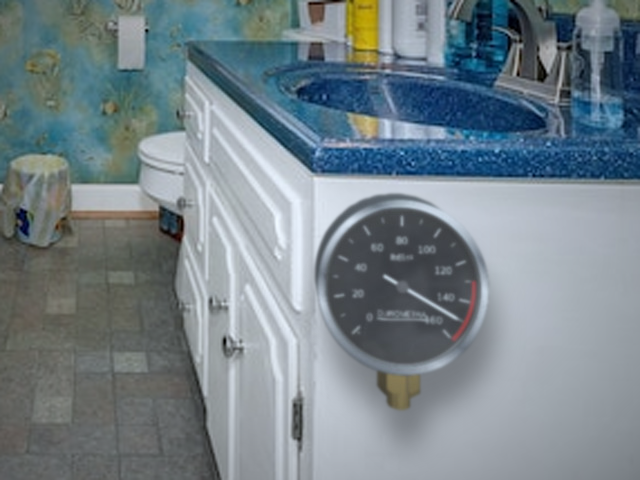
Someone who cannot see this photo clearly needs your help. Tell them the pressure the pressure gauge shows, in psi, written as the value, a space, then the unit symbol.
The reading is 150 psi
